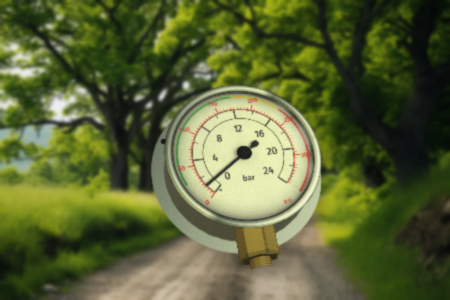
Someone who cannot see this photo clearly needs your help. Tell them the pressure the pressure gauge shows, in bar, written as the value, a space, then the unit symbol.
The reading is 1 bar
